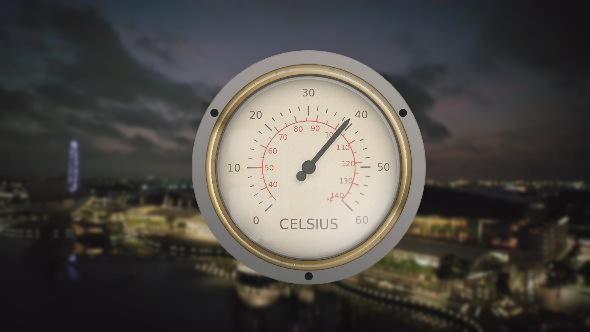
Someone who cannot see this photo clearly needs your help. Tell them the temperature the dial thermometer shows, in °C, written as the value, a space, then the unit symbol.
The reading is 39 °C
